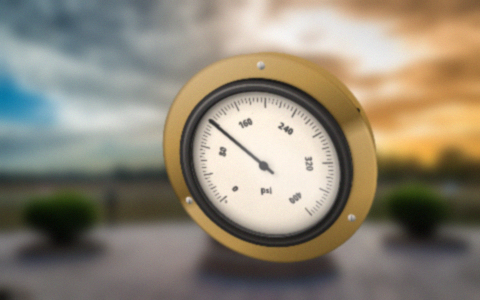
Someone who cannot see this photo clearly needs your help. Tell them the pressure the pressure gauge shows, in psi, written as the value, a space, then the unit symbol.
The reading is 120 psi
